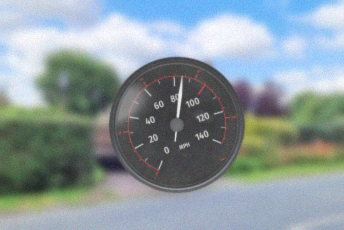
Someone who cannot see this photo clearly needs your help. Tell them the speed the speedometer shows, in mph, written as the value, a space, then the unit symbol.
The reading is 85 mph
